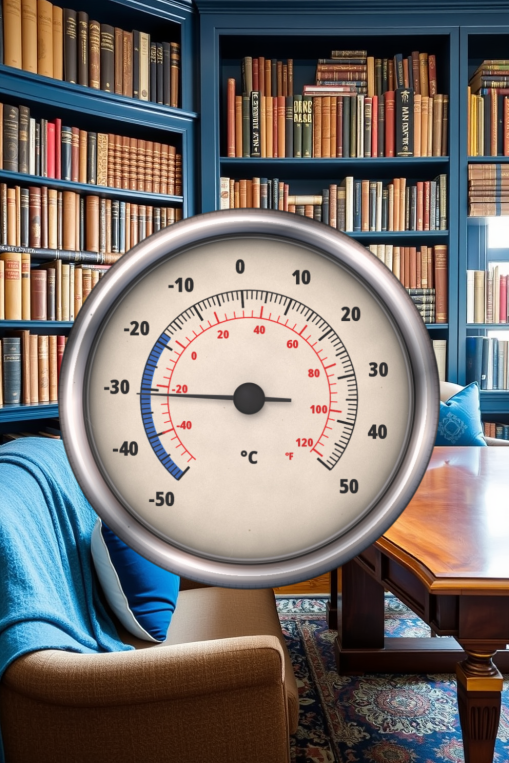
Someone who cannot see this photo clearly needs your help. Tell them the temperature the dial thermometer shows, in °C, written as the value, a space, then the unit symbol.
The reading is -31 °C
